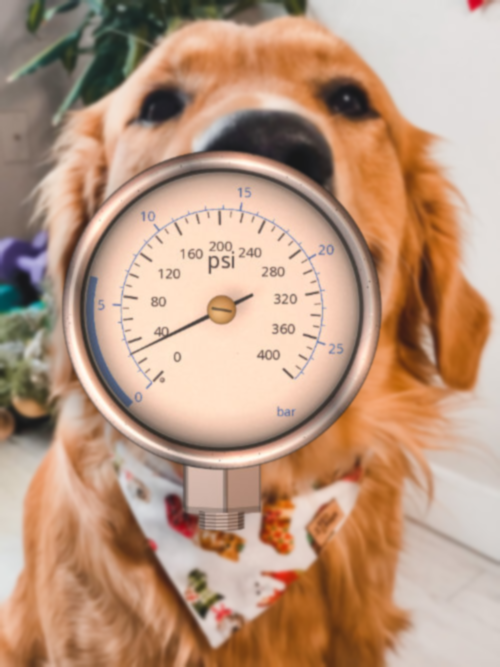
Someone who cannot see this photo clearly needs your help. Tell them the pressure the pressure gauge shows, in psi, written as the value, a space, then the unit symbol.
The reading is 30 psi
